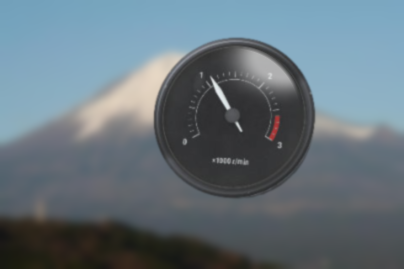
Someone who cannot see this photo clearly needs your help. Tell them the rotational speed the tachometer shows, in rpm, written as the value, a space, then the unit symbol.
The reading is 1100 rpm
